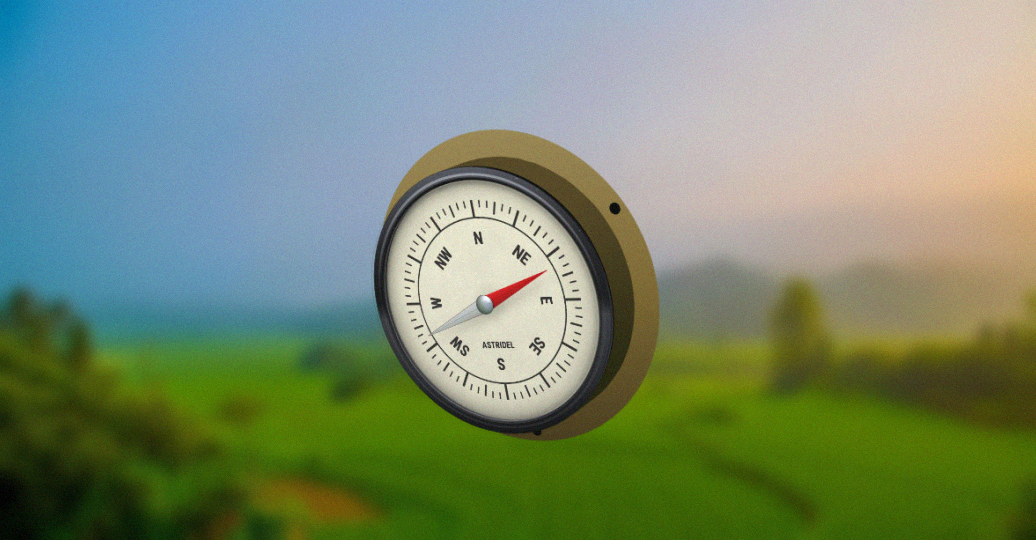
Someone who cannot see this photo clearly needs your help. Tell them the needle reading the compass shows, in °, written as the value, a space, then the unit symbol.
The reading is 67.5 °
